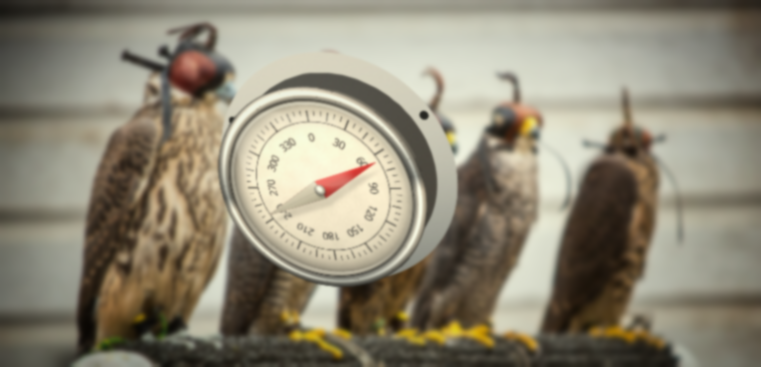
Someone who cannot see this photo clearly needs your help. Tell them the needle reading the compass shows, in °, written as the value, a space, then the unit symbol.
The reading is 65 °
